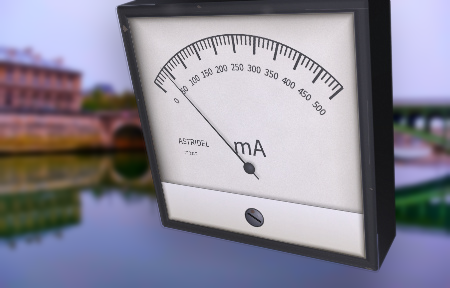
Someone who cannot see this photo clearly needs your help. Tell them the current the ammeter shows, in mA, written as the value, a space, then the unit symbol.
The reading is 50 mA
